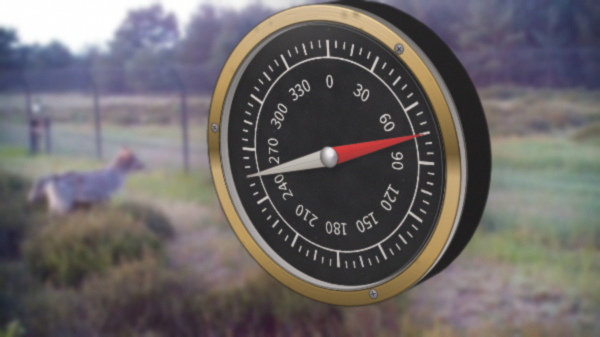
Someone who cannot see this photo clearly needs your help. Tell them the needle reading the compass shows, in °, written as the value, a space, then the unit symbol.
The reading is 75 °
